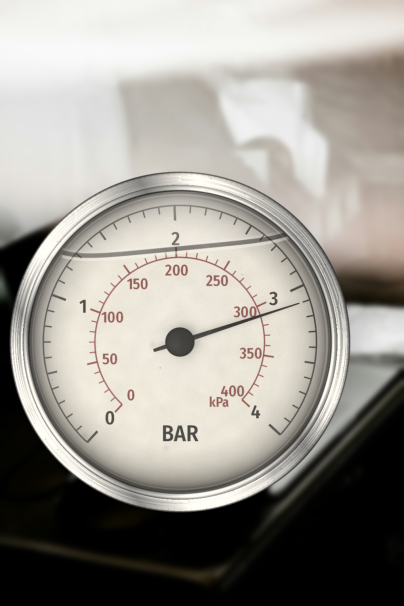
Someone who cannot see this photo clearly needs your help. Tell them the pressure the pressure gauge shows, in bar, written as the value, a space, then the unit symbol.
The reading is 3.1 bar
